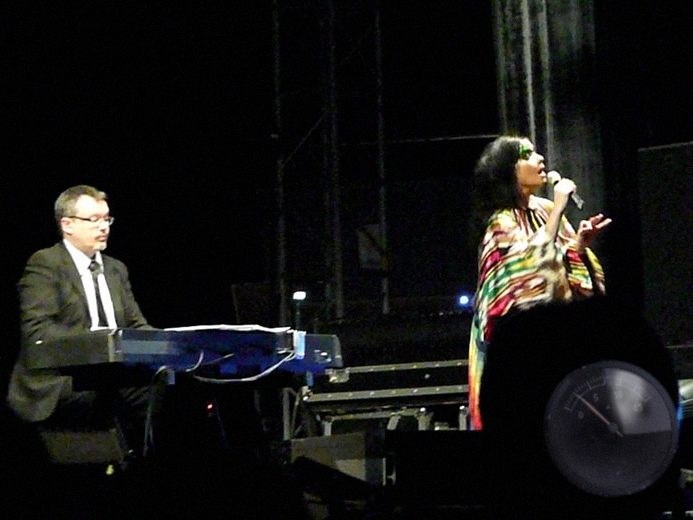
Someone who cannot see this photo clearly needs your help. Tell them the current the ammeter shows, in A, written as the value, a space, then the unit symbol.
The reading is 2.5 A
